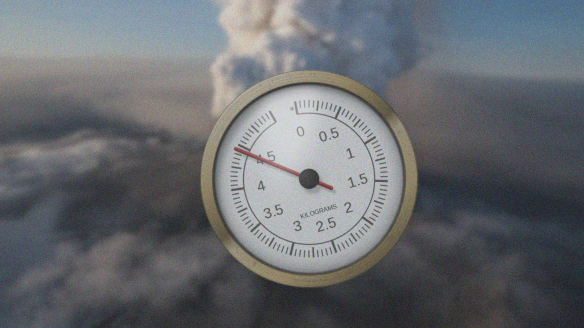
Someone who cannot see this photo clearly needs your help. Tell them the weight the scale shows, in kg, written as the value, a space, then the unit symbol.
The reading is 4.45 kg
